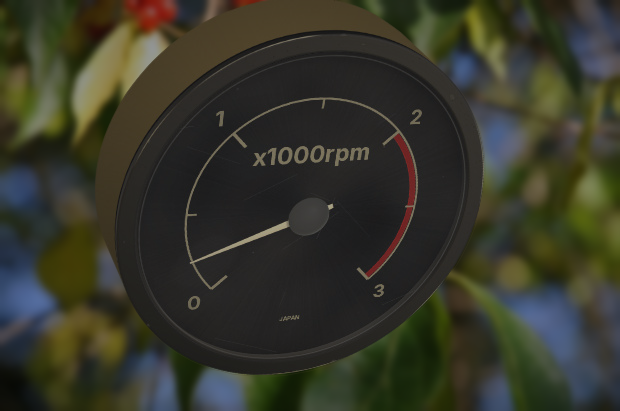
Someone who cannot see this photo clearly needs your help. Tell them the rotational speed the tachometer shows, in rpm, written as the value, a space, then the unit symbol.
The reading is 250 rpm
